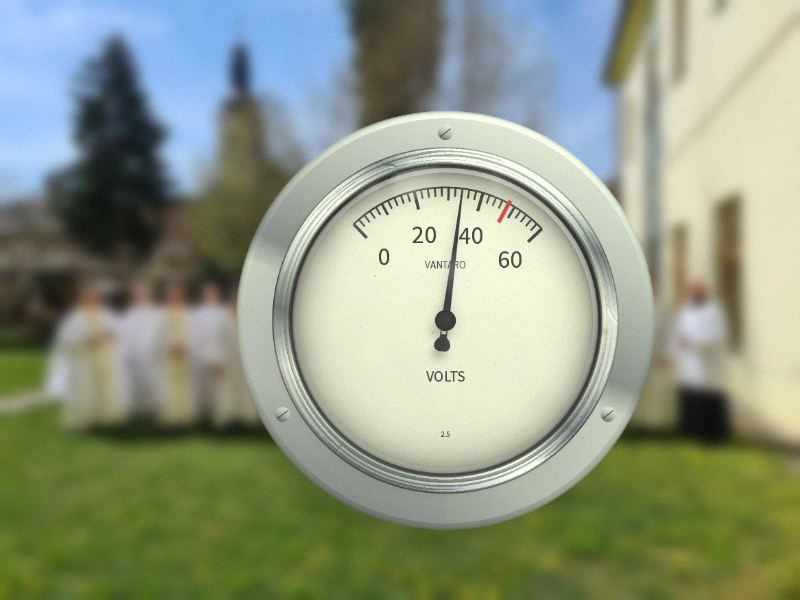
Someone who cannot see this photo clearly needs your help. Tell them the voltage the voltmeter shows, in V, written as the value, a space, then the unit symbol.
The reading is 34 V
